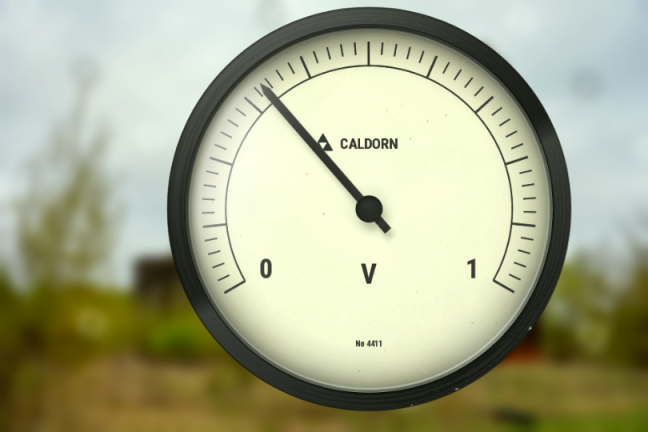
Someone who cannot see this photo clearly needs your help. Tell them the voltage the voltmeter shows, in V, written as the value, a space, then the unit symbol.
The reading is 0.33 V
